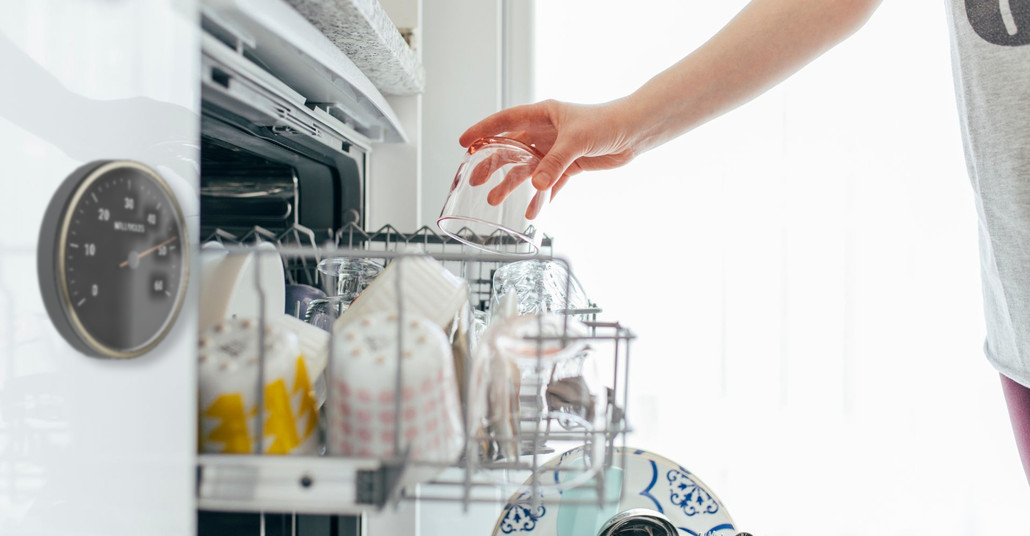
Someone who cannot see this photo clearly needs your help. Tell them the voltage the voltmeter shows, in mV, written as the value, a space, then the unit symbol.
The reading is 48 mV
